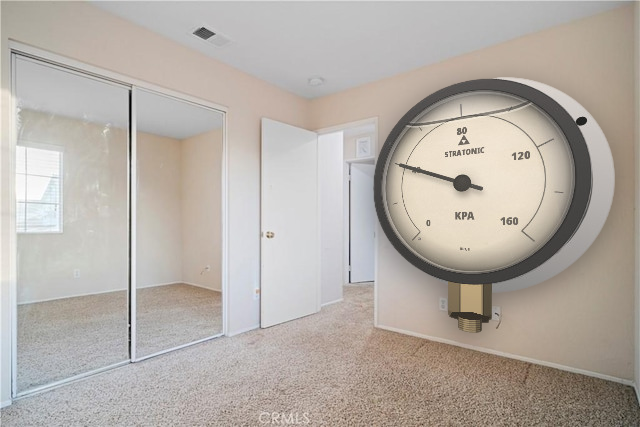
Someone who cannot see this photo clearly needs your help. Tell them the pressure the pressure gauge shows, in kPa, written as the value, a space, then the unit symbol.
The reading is 40 kPa
